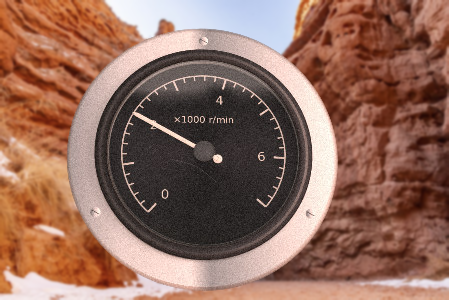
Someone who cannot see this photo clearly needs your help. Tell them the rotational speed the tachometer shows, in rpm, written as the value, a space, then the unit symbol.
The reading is 2000 rpm
